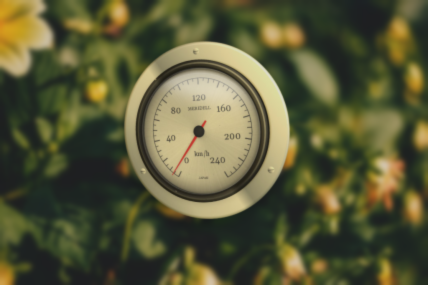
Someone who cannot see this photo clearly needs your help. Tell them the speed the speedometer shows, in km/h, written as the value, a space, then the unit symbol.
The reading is 5 km/h
